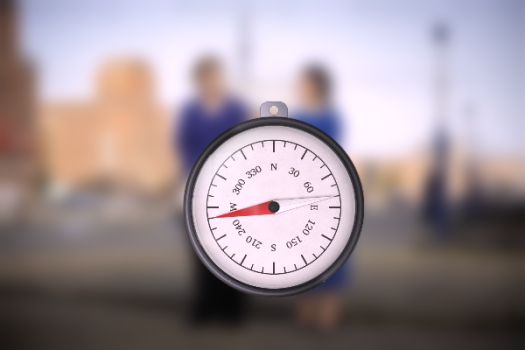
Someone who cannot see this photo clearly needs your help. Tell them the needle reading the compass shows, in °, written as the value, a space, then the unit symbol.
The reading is 260 °
